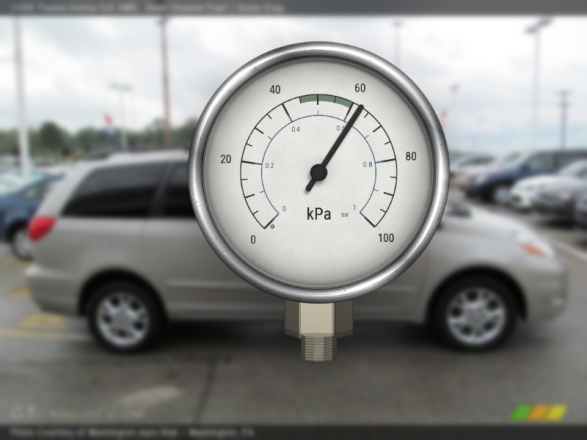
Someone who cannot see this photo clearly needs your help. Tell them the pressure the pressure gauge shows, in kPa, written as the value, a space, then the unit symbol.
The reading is 62.5 kPa
